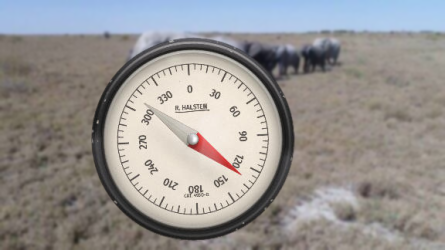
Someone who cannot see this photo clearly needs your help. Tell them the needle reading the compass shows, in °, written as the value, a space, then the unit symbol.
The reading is 130 °
